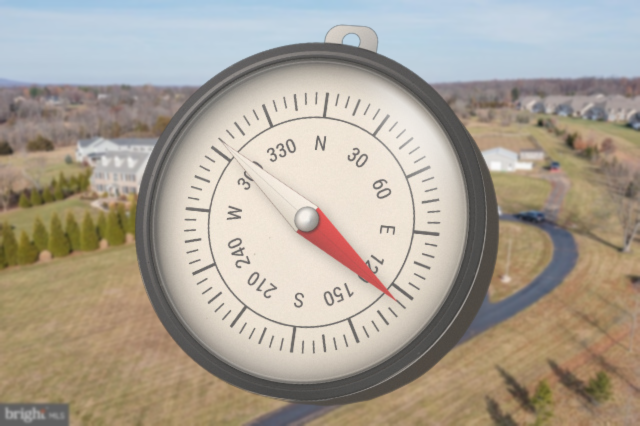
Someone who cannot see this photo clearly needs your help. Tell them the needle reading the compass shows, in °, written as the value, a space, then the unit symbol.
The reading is 125 °
